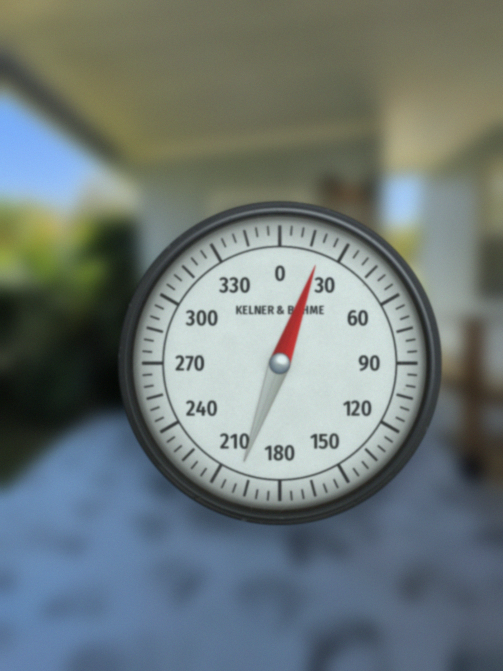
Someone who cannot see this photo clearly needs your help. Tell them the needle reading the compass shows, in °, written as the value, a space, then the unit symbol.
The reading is 20 °
